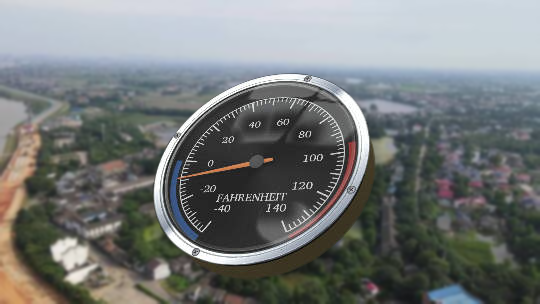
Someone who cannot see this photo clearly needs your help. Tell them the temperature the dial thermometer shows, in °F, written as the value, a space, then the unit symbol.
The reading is -10 °F
